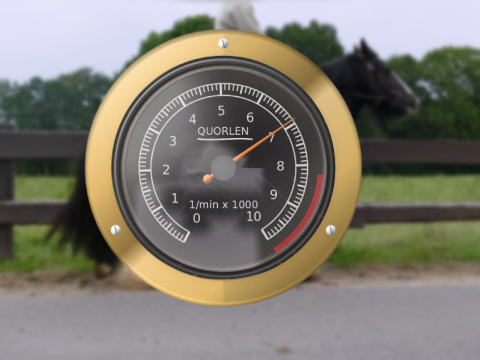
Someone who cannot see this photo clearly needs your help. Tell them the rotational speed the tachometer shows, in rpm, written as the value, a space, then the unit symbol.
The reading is 6900 rpm
